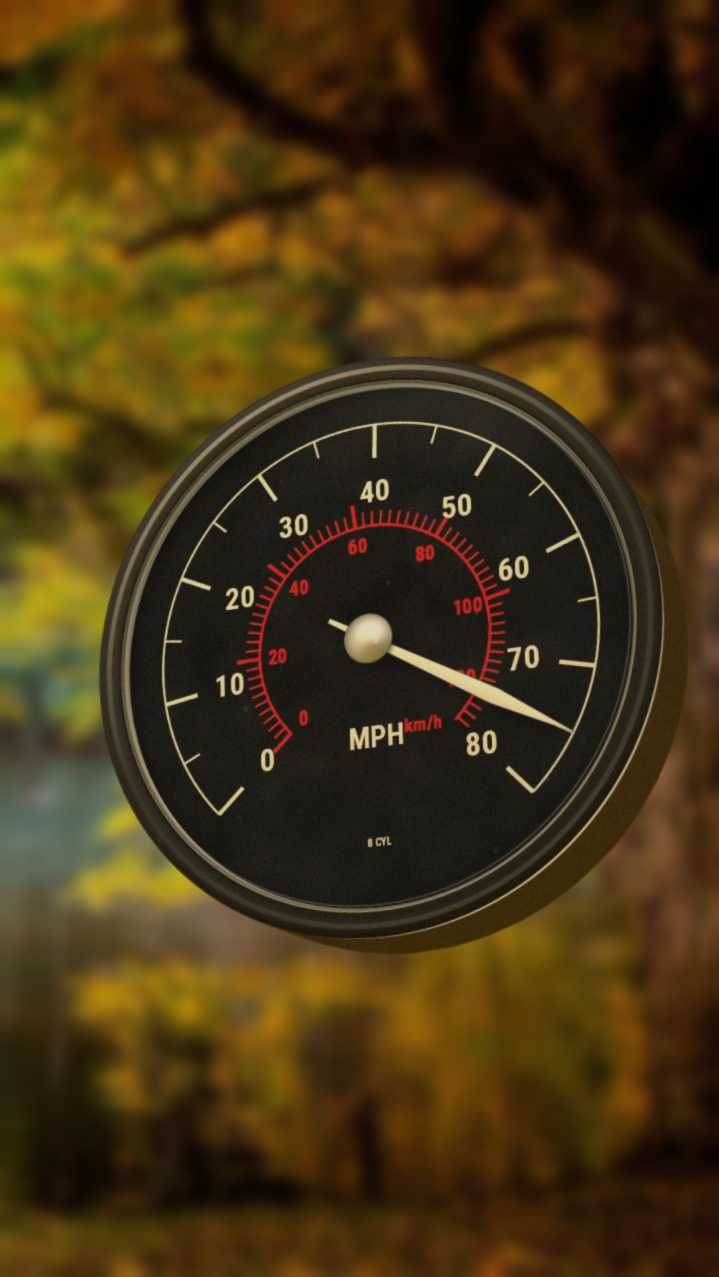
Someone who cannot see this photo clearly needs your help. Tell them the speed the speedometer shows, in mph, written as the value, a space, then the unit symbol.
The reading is 75 mph
